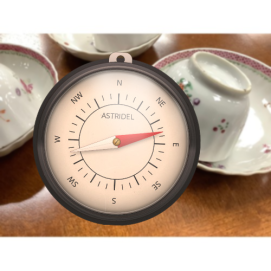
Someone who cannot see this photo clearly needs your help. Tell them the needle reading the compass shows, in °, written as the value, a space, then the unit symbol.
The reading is 75 °
